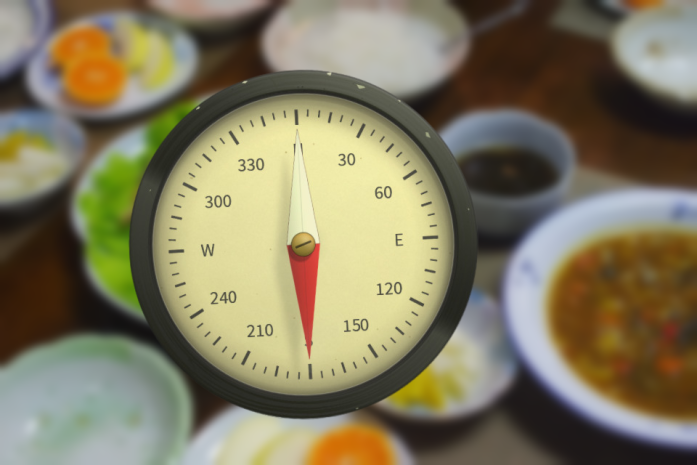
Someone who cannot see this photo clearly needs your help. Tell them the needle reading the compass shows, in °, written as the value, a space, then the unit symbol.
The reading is 180 °
